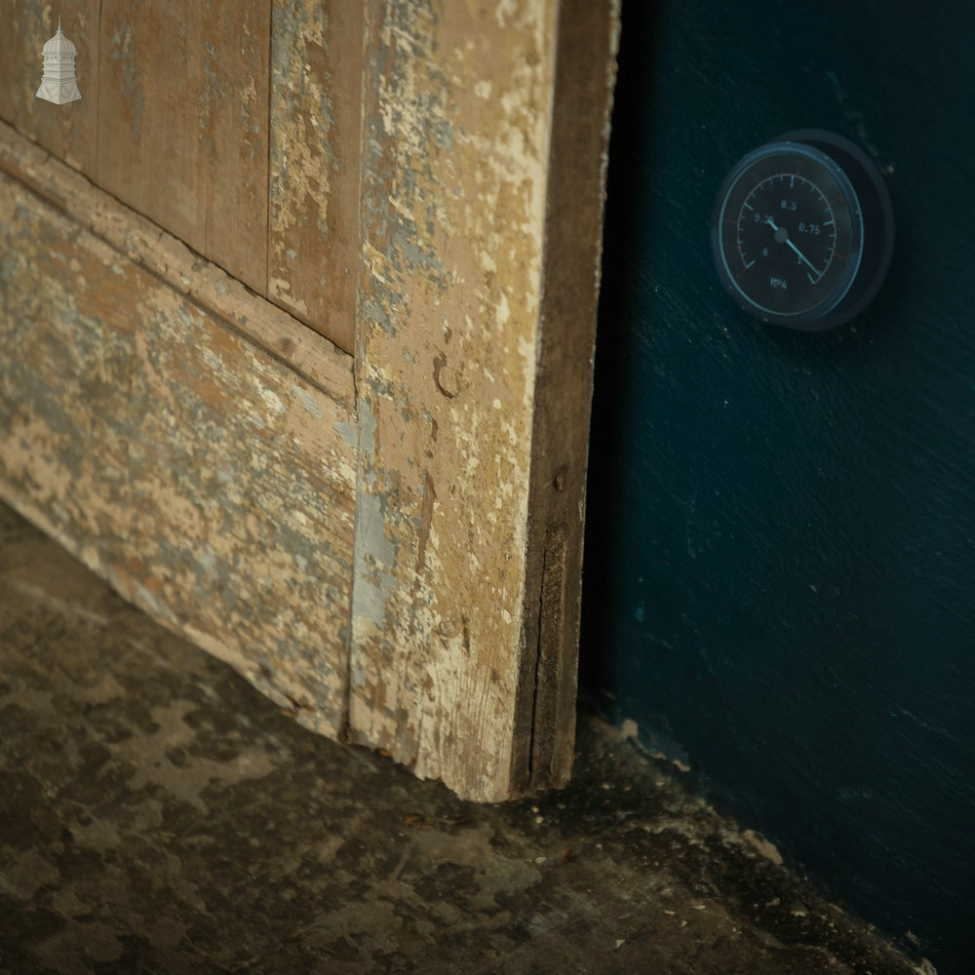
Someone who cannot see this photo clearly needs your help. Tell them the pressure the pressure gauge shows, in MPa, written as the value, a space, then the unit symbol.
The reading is 0.95 MPa
